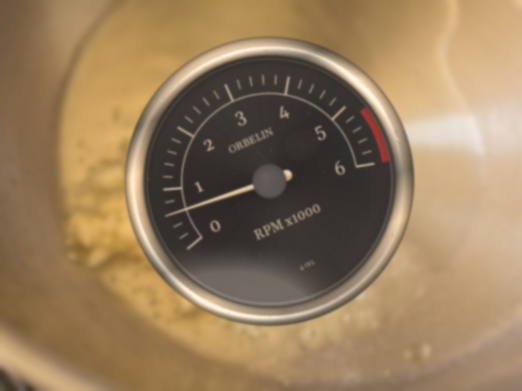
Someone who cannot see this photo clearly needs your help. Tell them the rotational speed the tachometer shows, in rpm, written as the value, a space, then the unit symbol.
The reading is 600 rpm
